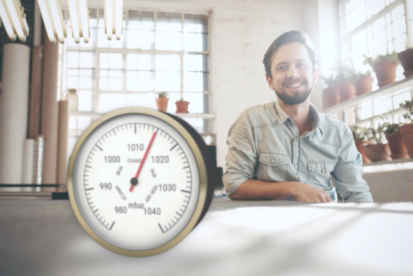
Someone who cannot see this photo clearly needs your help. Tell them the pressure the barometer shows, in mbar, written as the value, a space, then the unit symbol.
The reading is 1015 mbar
